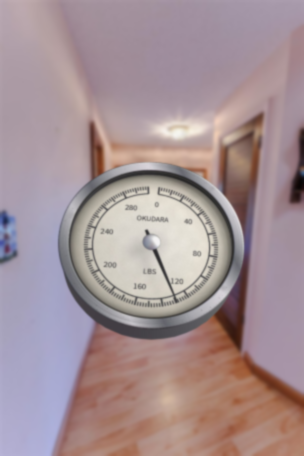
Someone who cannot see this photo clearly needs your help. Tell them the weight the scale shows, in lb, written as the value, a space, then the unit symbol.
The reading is 130 lb
